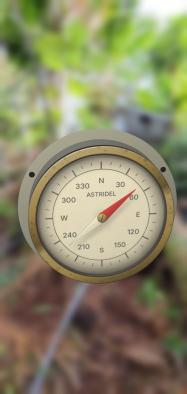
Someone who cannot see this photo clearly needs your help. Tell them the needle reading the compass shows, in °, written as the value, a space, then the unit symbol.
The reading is 50 °
